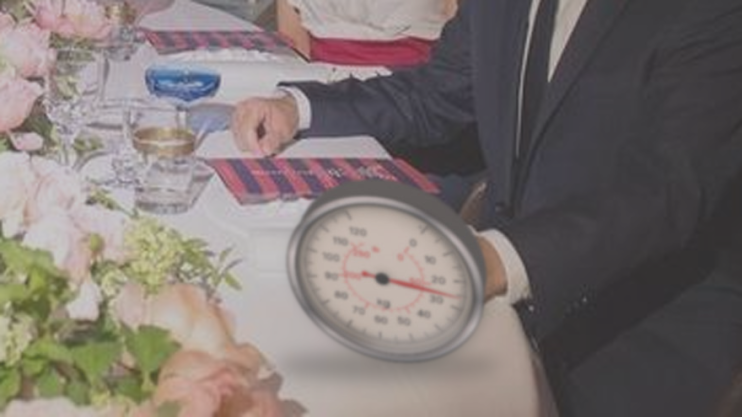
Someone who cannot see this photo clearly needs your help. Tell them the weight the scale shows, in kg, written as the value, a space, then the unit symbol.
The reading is 25 kg
